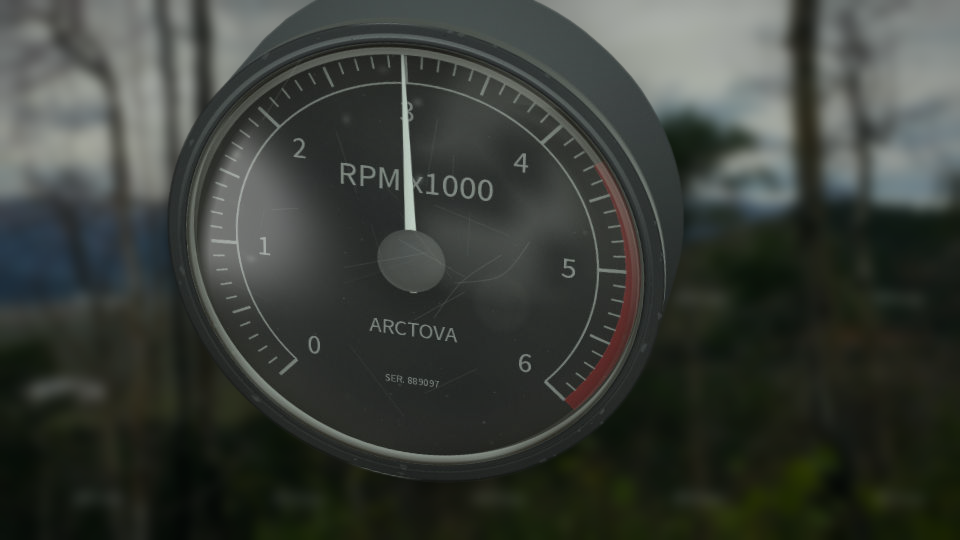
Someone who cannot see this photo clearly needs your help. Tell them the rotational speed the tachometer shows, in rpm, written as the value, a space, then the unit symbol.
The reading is 3000 rpm
